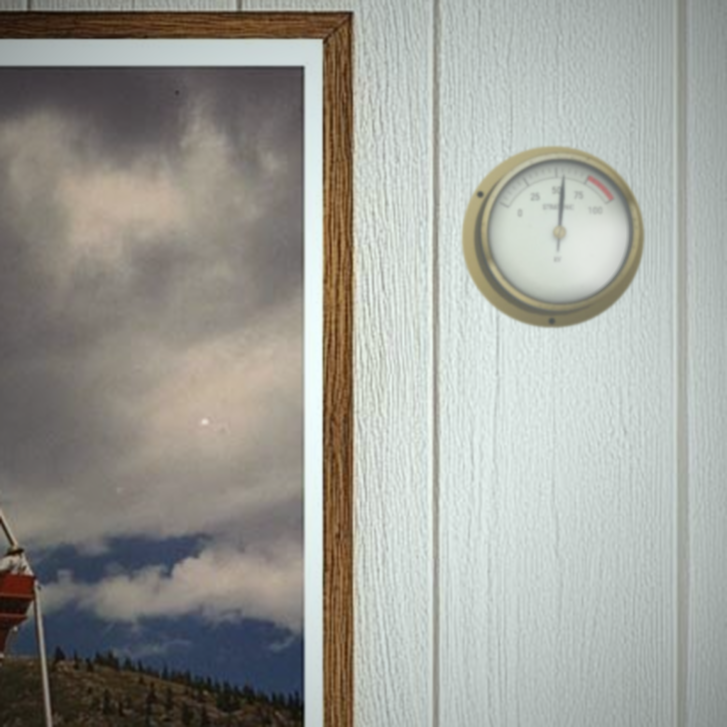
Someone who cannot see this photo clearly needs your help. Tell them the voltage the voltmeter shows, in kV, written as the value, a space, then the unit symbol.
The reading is 55 kV
